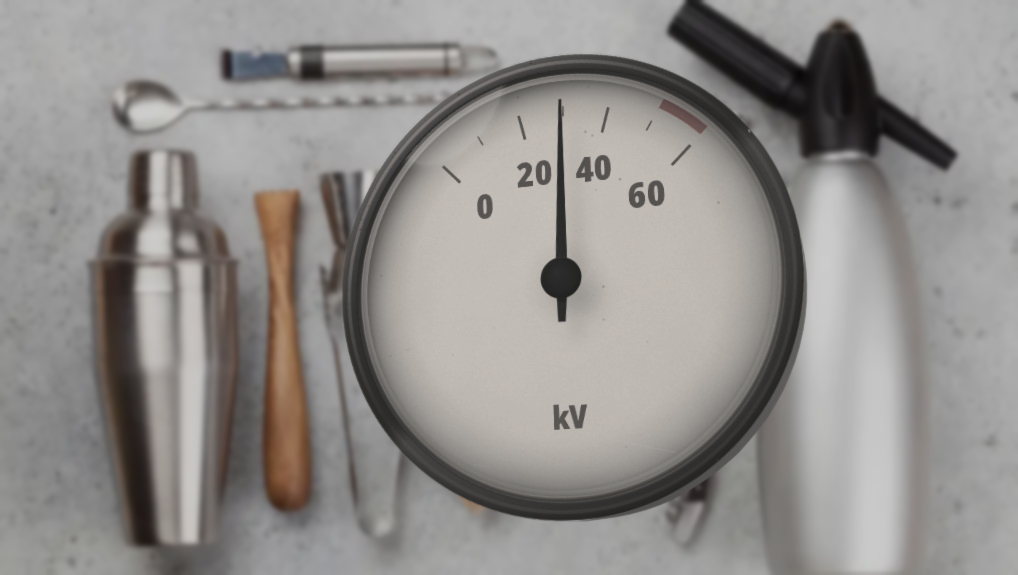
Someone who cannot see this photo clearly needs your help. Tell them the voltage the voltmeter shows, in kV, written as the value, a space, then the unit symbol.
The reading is 30 kV
